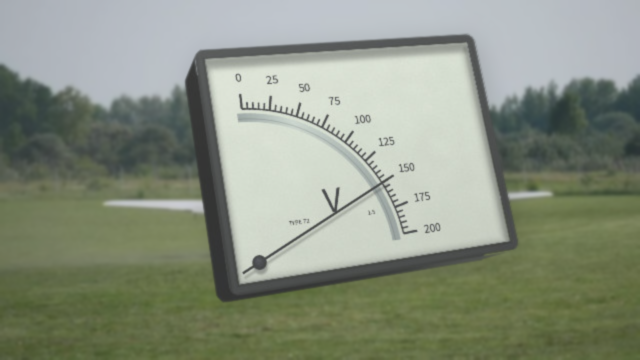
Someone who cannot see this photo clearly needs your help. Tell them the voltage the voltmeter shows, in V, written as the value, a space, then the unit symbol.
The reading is 150 V
